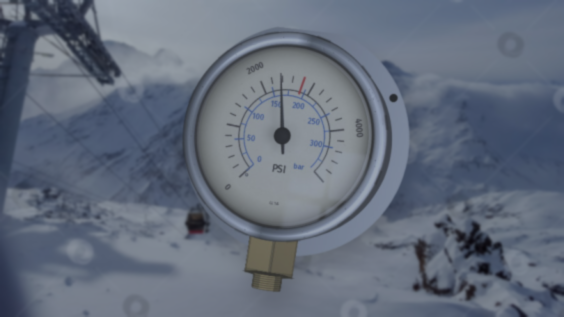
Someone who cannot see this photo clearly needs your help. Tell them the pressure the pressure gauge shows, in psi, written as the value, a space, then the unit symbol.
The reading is 2400 psi
